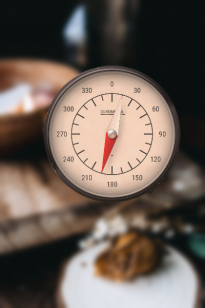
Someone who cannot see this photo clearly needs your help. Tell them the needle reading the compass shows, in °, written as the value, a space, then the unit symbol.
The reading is 195 °
